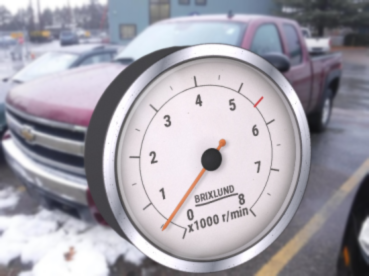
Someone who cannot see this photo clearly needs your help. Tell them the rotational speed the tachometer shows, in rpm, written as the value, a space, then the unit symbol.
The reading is 500 rpm
